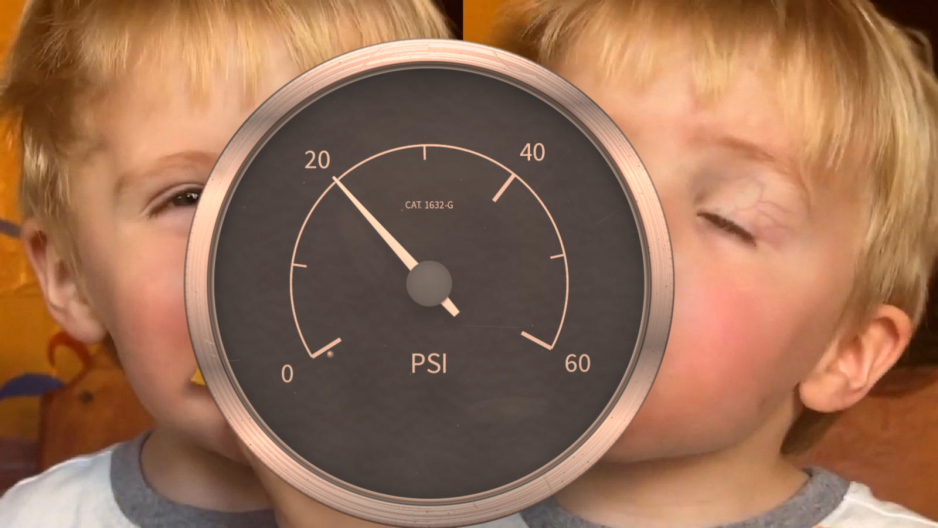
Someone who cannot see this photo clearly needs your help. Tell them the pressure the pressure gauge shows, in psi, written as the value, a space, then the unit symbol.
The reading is 20 psi
